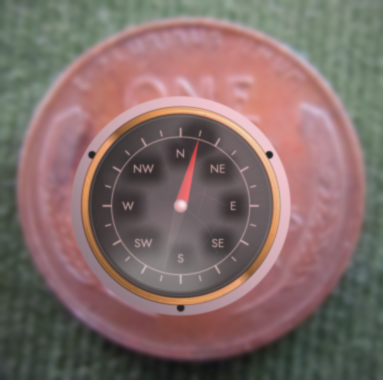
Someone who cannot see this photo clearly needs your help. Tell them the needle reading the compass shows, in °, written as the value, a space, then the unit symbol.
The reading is 15 °
